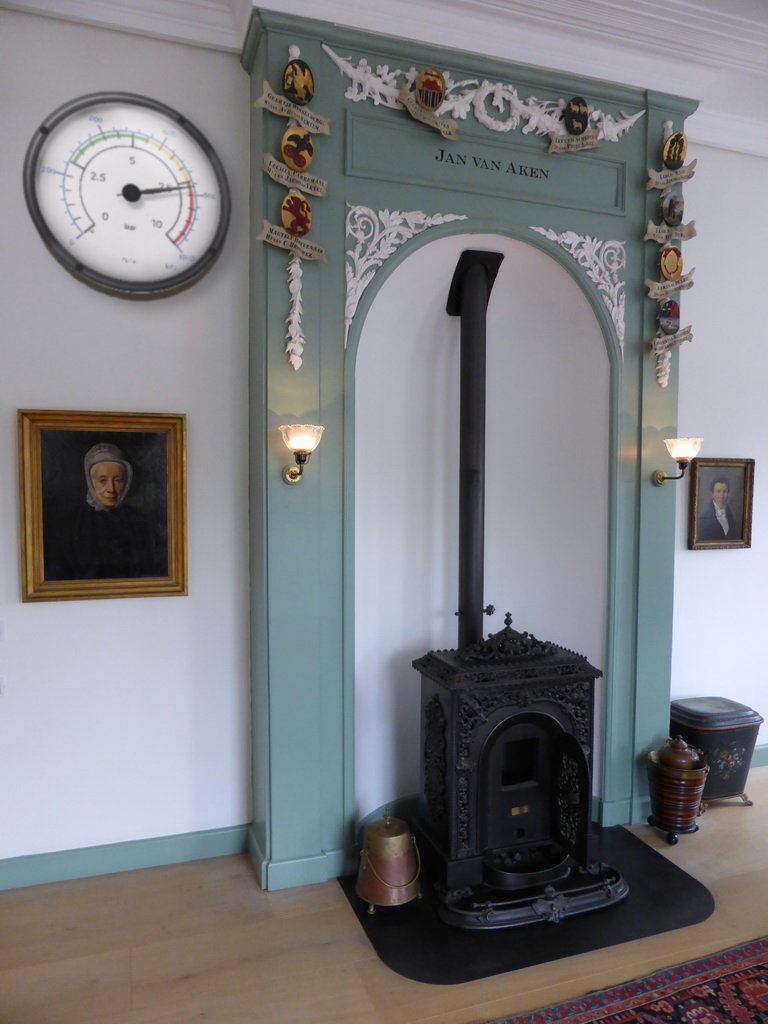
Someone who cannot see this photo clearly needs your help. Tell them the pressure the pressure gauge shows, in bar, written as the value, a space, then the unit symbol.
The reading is 7.75 bar
